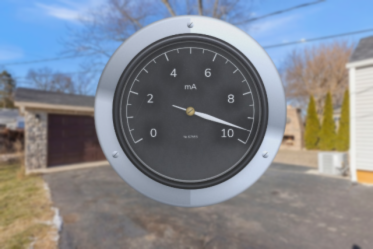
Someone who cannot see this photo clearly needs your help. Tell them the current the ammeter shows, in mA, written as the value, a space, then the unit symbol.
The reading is 9.5 mA
